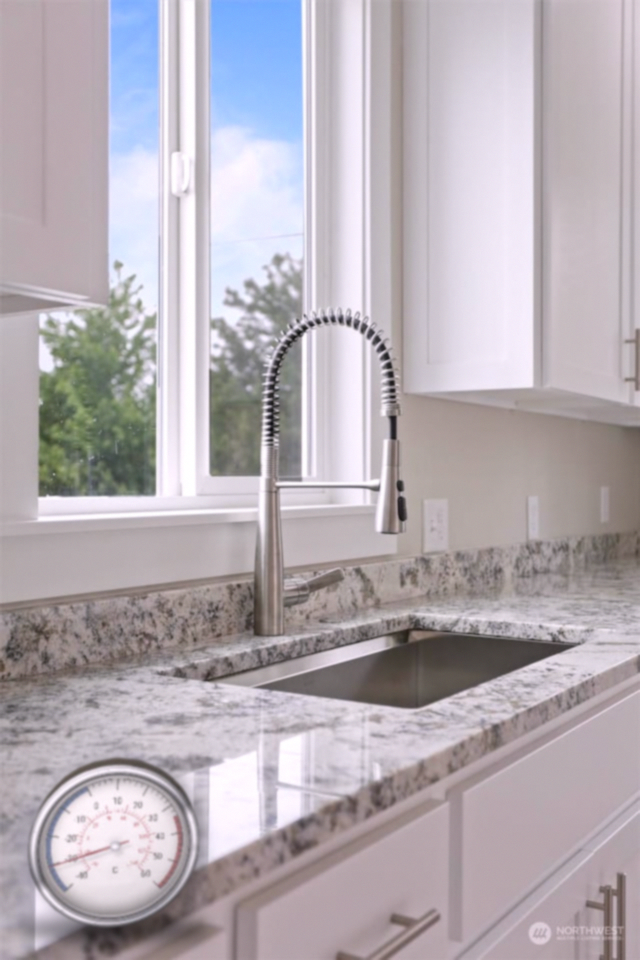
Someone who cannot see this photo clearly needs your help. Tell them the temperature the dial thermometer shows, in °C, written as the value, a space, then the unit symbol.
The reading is -30 °C
